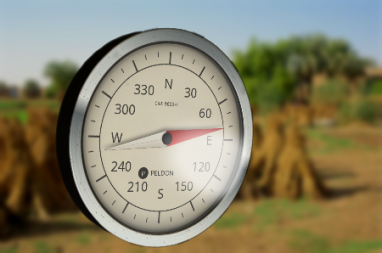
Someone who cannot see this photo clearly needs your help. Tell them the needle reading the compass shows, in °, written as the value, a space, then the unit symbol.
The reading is 80 °
